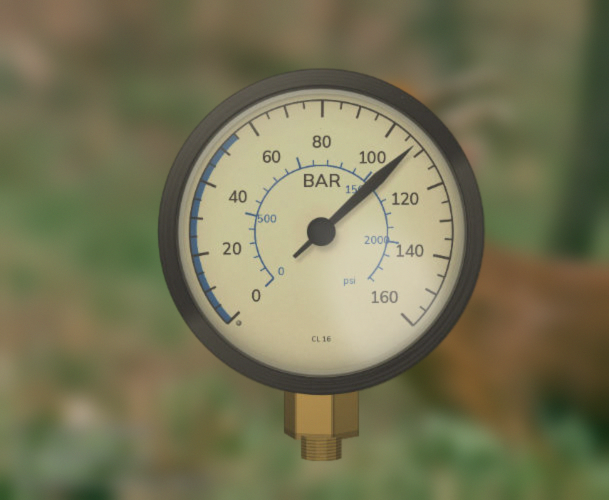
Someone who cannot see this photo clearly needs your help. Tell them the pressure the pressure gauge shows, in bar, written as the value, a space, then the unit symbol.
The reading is 107.5 bar
